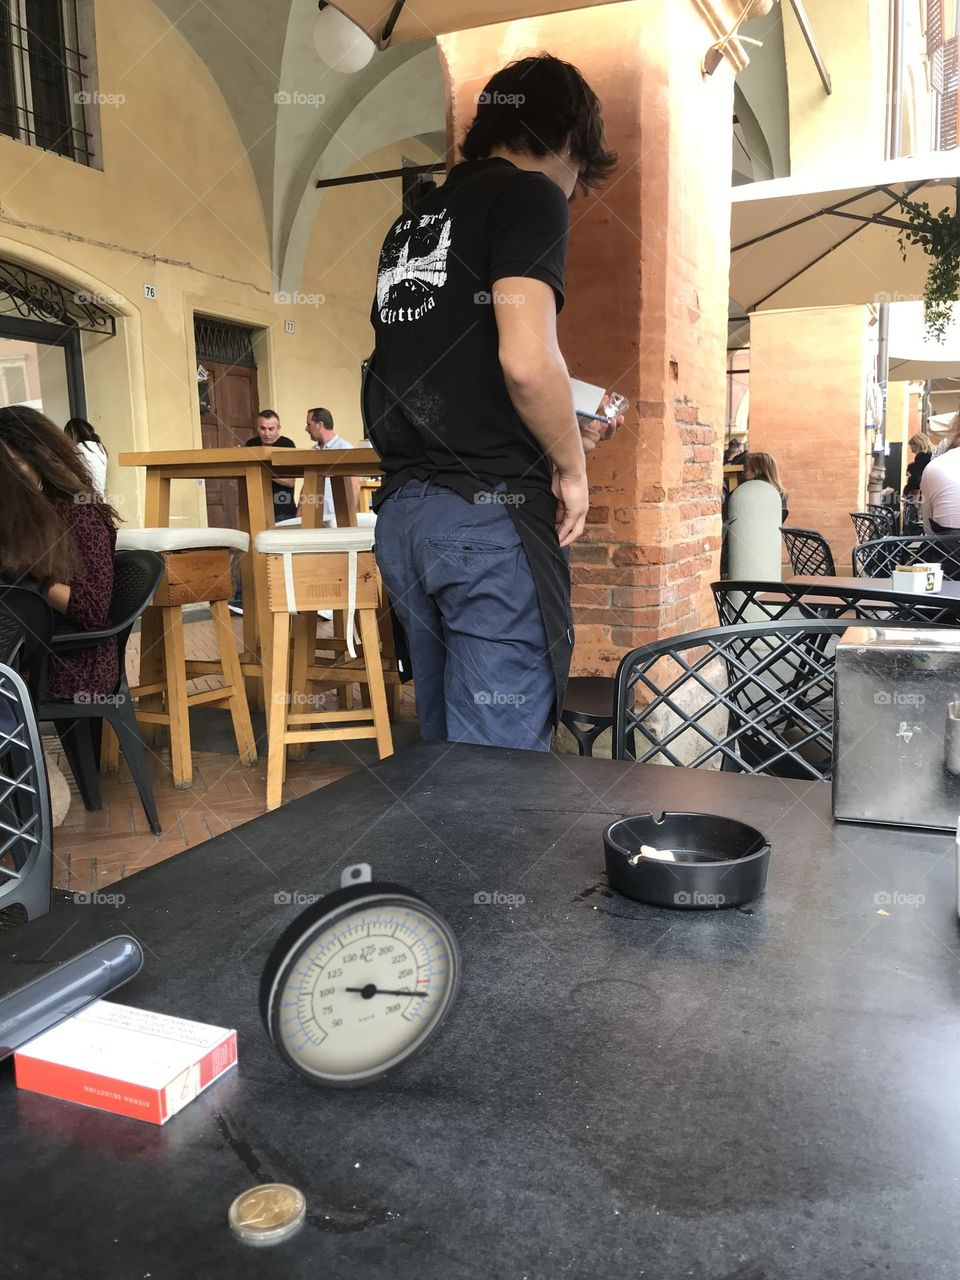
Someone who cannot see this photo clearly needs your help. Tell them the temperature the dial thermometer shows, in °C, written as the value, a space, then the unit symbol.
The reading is 275 °C
